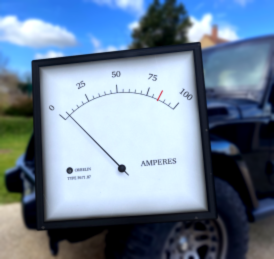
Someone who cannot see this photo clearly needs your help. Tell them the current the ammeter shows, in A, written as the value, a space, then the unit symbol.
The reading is 5 A
